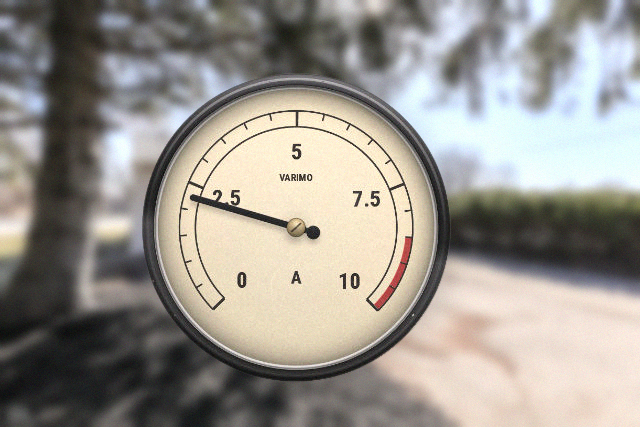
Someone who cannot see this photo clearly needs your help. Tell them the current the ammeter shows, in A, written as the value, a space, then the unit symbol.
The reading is 2.25 A
